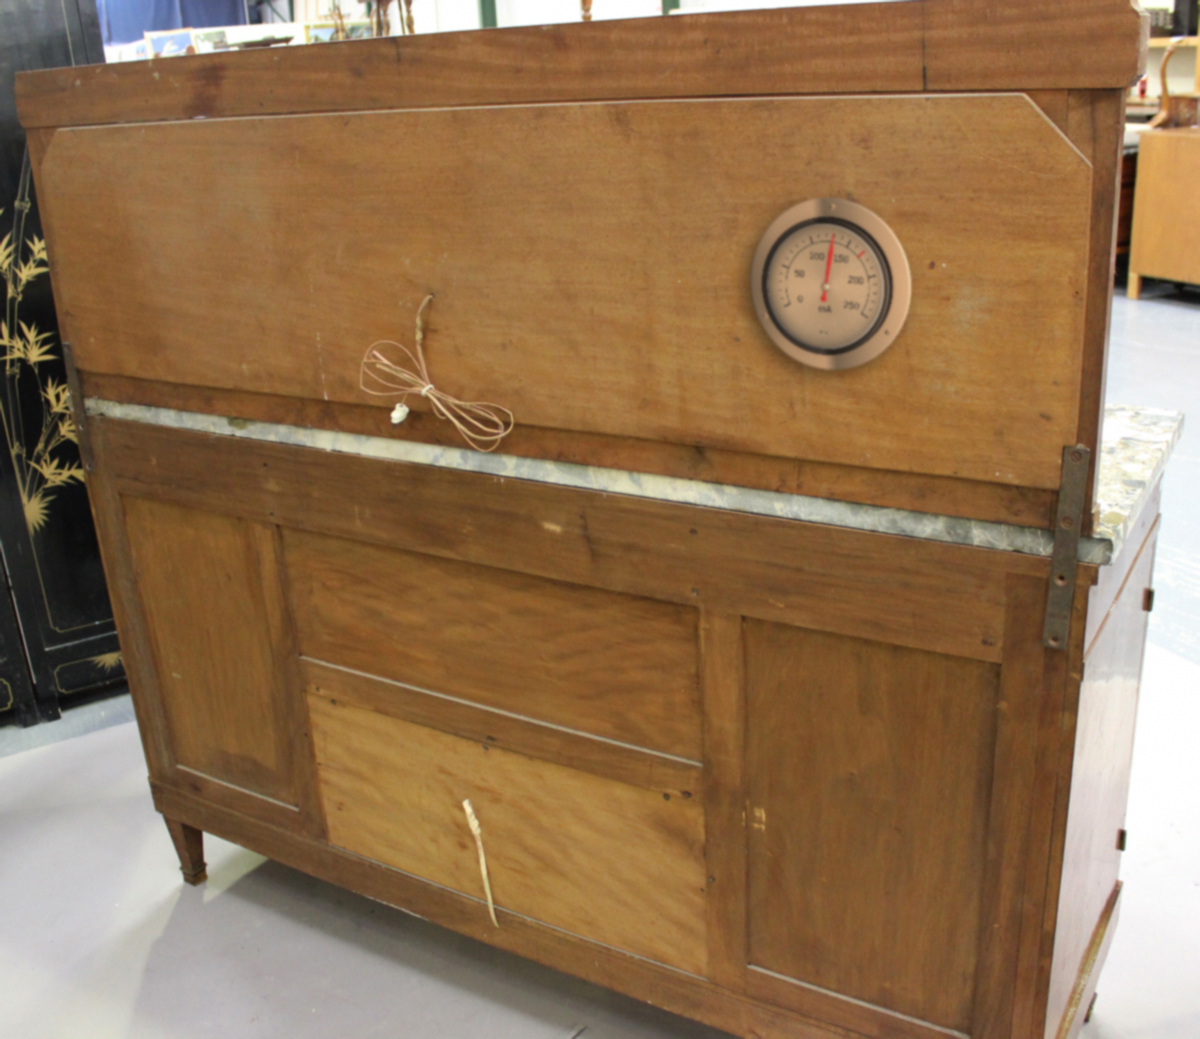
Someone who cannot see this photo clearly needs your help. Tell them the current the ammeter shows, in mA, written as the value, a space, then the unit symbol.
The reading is 130 mA
